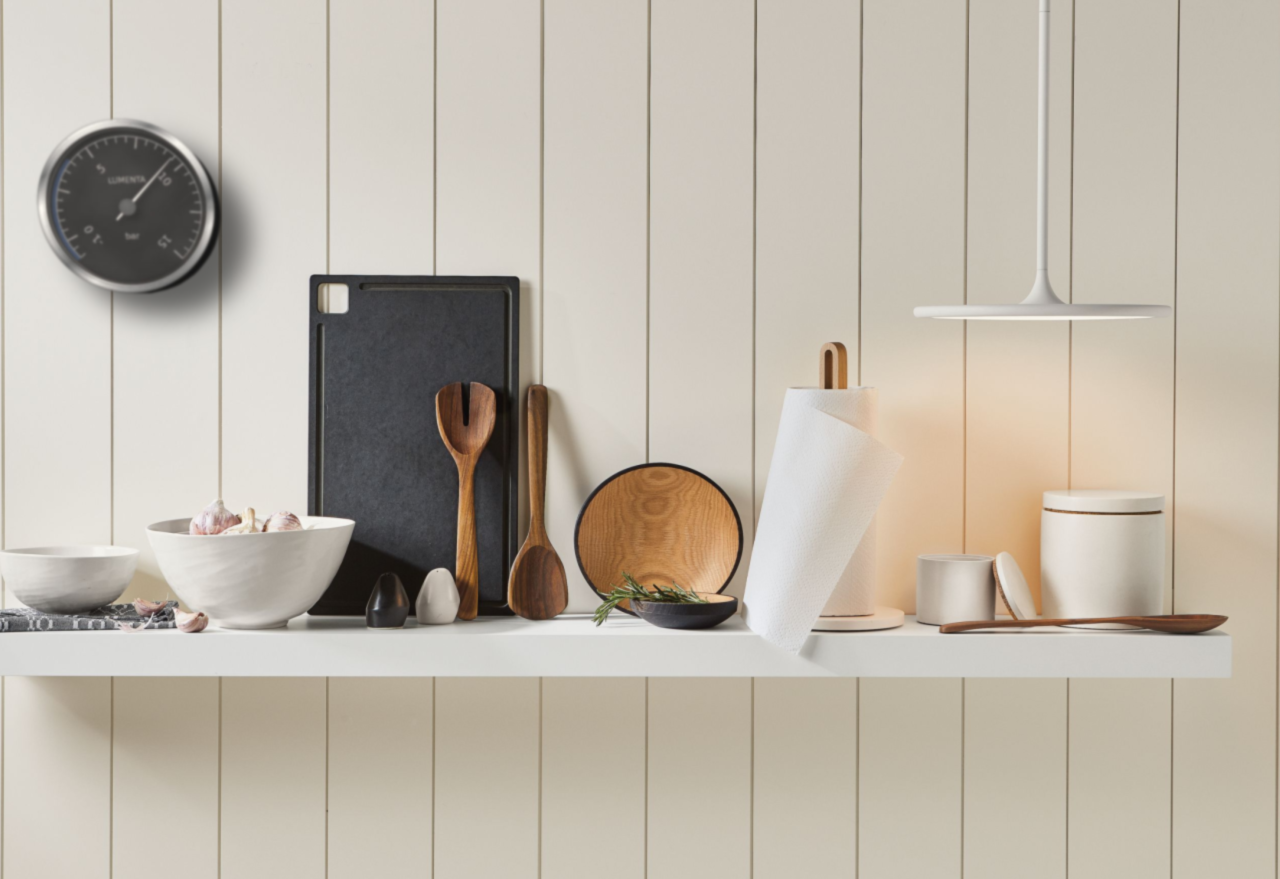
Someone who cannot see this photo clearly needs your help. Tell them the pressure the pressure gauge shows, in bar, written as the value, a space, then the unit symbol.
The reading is 9.5 bar
